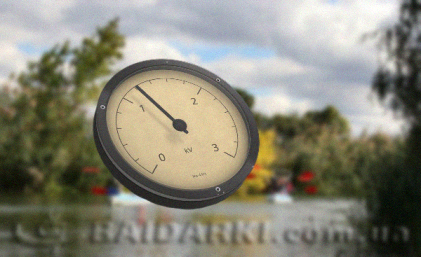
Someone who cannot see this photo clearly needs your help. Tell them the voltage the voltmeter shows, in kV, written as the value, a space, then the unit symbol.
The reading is 1.2 kV
